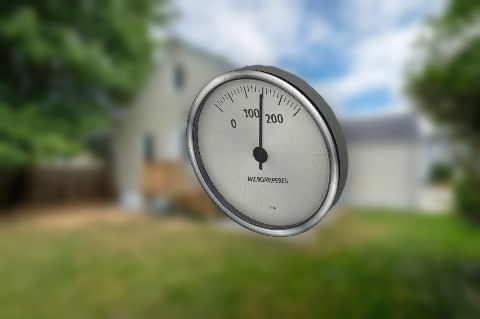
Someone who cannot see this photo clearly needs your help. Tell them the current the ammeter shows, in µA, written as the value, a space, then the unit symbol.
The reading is 150 µA
